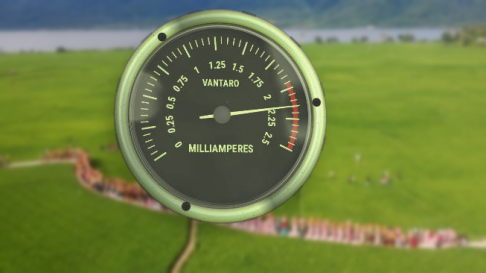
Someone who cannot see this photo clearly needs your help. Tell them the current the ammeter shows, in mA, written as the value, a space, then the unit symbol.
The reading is 2.15 mA
